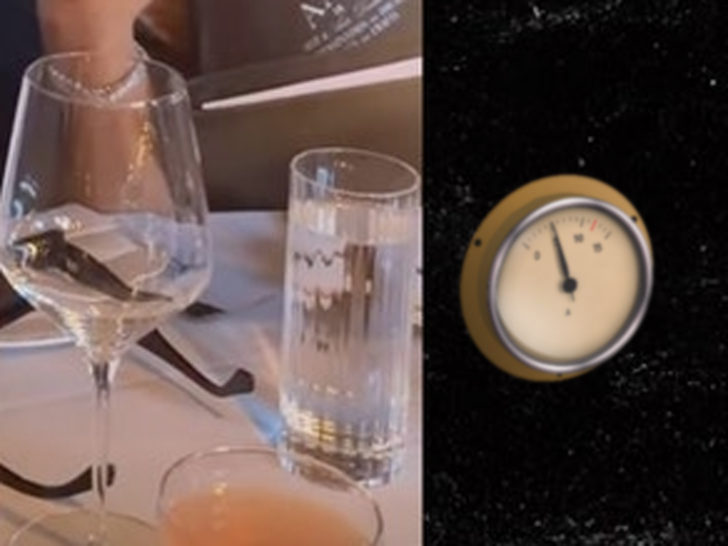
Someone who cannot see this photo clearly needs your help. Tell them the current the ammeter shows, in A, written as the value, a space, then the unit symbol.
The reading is 5 A
